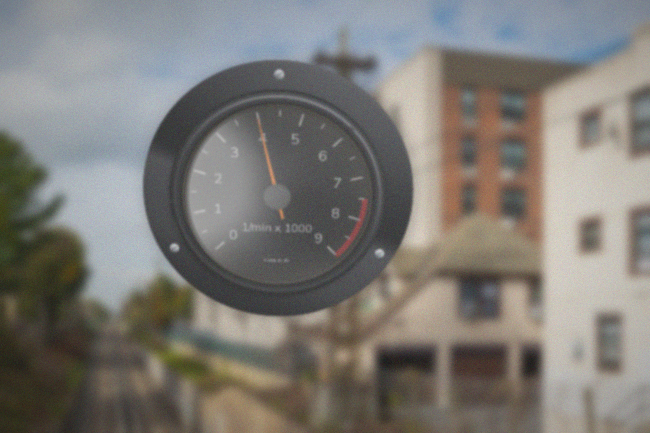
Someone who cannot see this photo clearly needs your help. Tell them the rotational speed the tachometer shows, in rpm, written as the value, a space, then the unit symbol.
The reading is 4000 rpm
